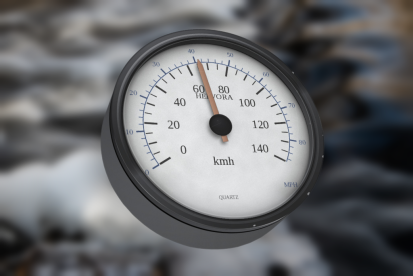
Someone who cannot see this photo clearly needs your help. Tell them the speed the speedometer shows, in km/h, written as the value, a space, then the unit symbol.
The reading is 65 km/h
